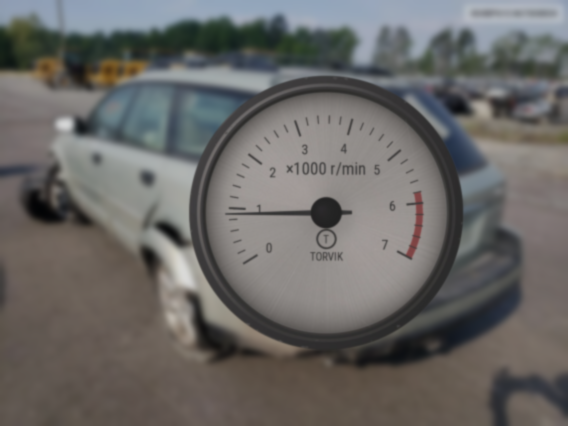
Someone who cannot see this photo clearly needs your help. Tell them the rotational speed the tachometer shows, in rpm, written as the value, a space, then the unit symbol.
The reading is 900 rpm
